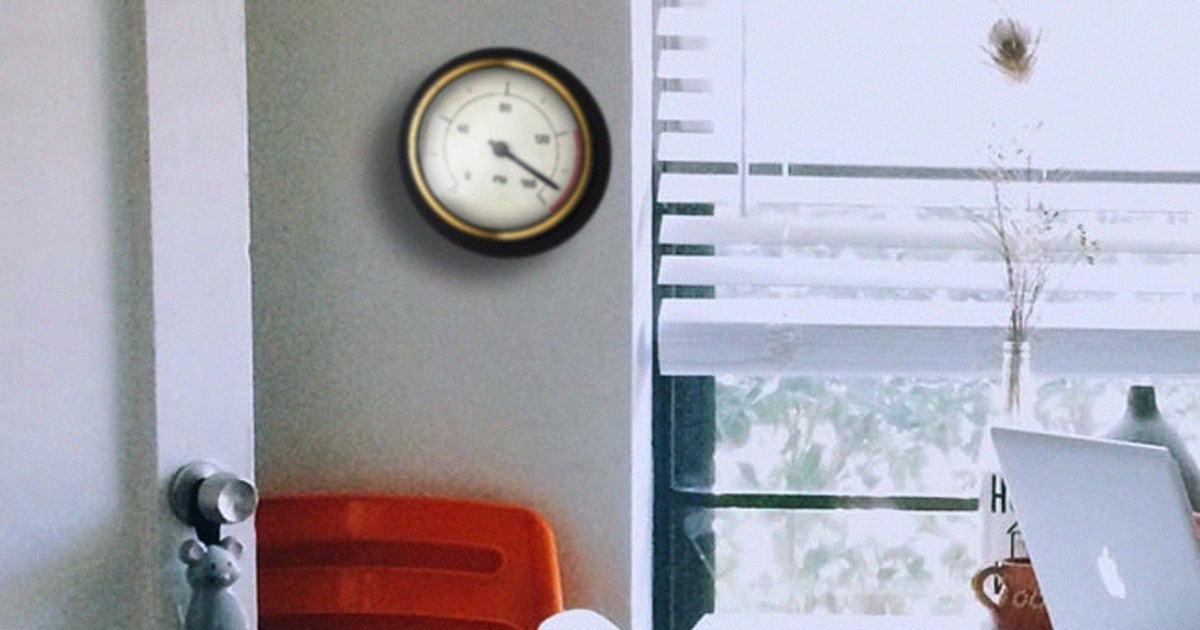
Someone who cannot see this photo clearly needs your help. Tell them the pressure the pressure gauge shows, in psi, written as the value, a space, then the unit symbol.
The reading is 150 psi
